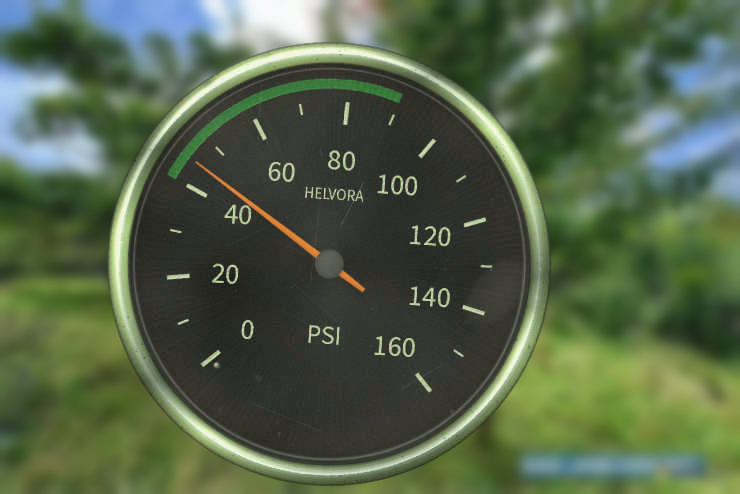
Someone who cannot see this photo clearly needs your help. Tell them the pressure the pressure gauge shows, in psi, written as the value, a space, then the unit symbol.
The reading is 45 psi
